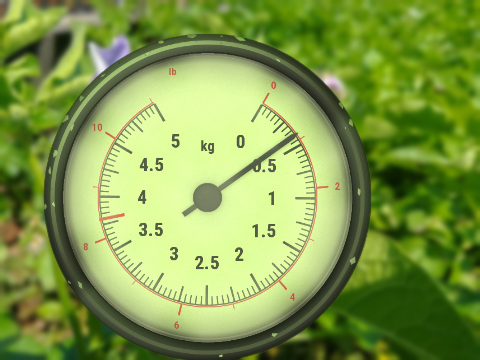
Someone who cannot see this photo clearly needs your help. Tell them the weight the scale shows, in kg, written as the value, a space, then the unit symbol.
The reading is 0.4 kg
